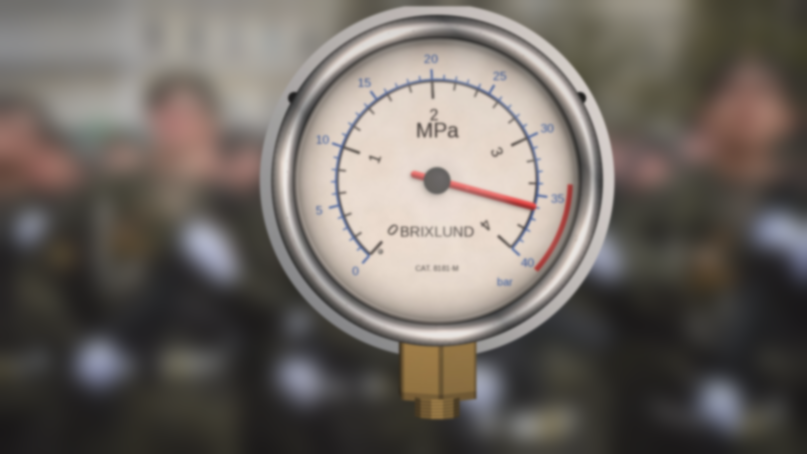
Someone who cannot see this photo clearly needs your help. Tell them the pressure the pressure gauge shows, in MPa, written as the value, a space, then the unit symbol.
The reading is 3.6 MPa
